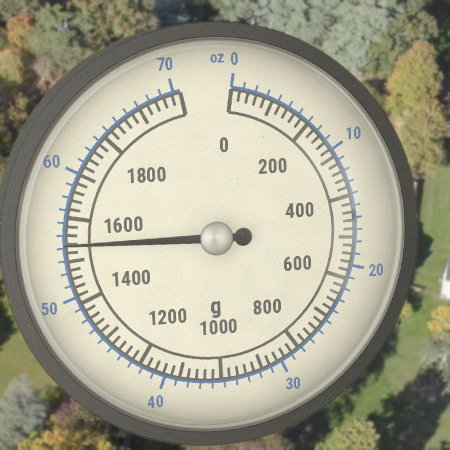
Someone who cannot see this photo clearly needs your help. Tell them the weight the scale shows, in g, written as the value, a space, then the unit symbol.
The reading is 1540 g
